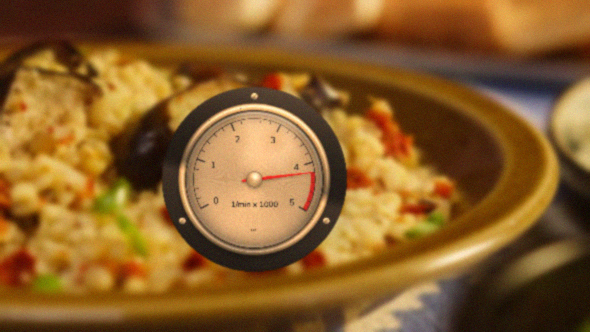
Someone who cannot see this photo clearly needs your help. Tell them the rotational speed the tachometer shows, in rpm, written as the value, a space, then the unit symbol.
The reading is 4200 rpm
